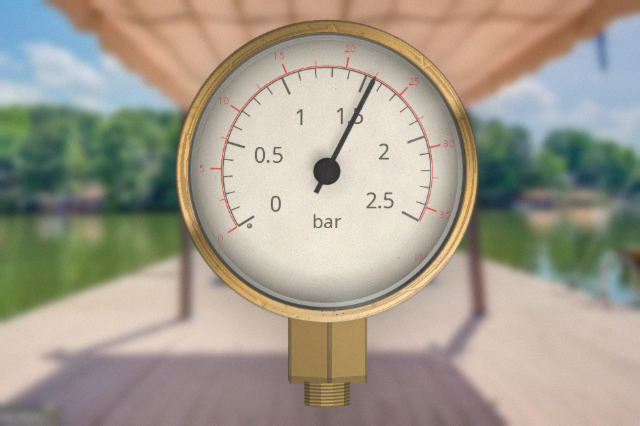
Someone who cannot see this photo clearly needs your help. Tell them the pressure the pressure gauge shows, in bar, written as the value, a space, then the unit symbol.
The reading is 1.55 bar
